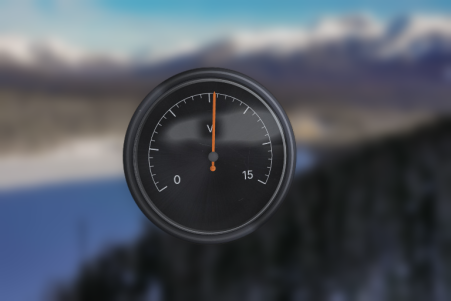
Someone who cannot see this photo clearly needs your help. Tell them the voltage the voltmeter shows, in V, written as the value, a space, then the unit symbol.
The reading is 7.75 V
